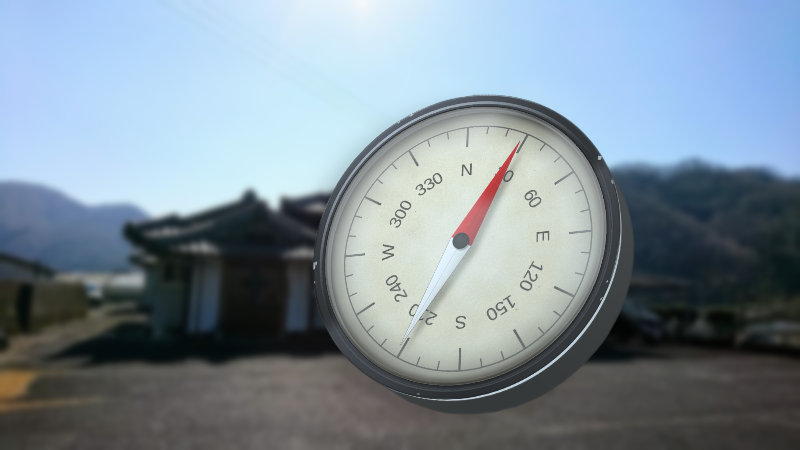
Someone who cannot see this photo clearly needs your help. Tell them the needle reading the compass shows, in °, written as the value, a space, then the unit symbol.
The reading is 30 °
